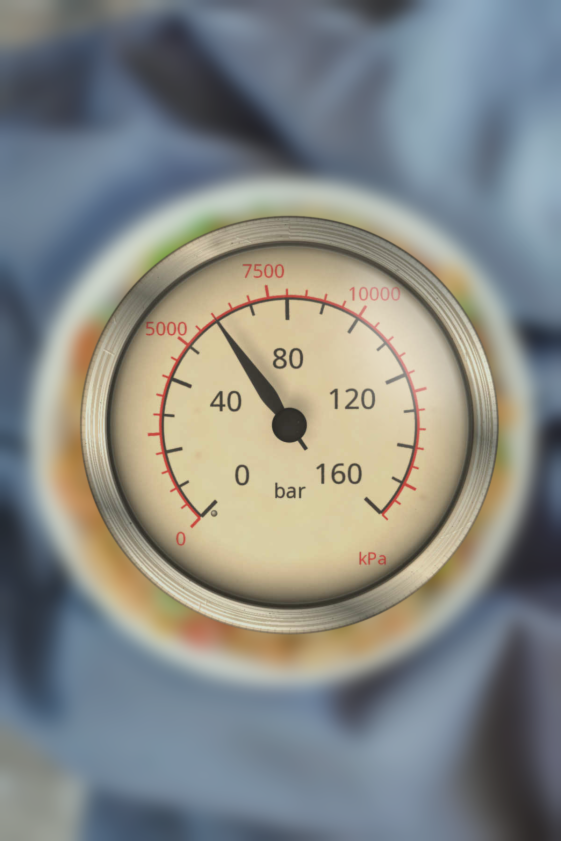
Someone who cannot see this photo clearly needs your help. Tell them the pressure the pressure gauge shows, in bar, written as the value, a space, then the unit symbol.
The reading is 60 bar
